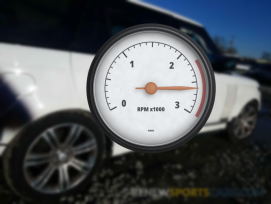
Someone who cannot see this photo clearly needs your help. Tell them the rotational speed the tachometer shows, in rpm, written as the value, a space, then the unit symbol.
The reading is 2600 rpm
